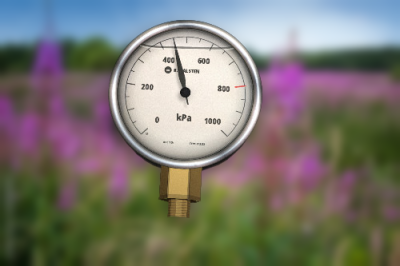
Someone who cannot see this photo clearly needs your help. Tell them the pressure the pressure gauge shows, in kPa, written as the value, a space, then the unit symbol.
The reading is 450 kPa
